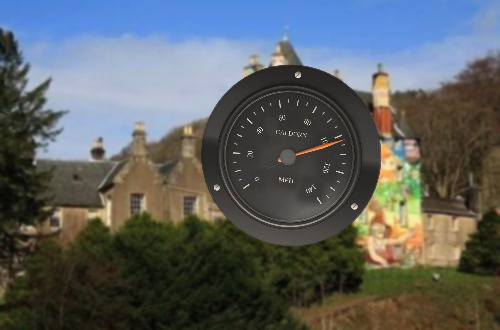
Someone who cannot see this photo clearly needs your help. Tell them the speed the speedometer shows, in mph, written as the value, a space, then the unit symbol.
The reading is 102.5 mph
